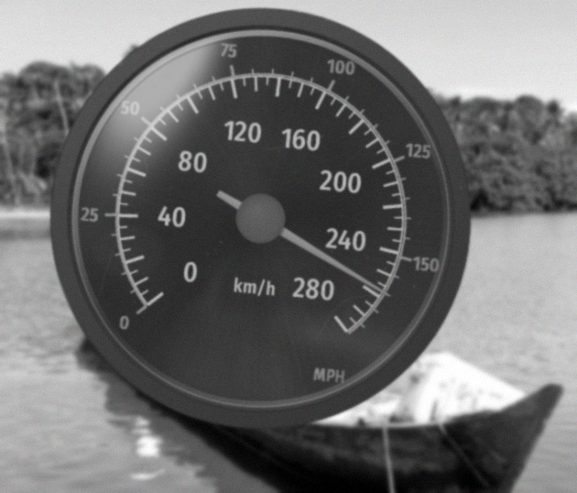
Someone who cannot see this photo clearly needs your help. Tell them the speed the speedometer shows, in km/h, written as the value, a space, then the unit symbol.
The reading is 257.5 km/h
